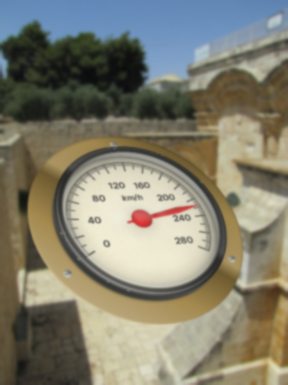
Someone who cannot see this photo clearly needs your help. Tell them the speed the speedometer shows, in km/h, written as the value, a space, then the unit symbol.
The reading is 230 km/h
